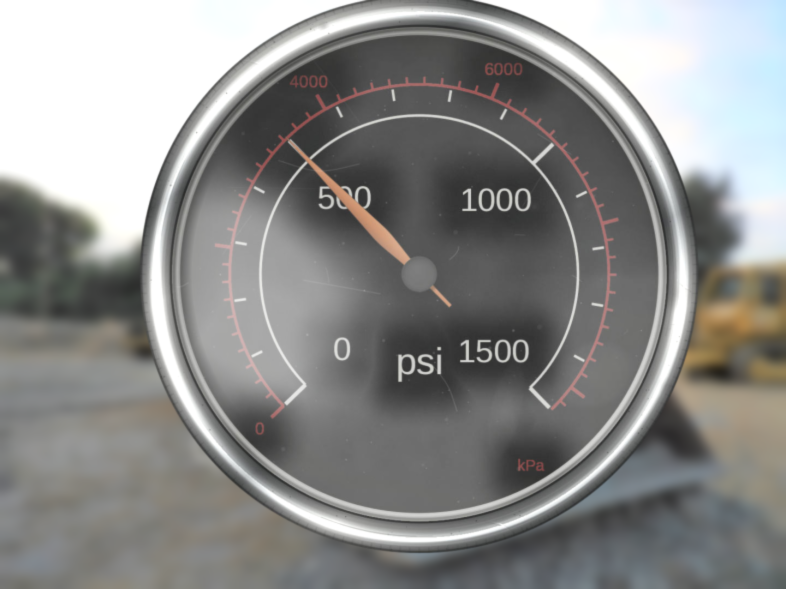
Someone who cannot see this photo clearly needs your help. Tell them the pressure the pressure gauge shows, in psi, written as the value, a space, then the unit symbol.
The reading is 500 psi
